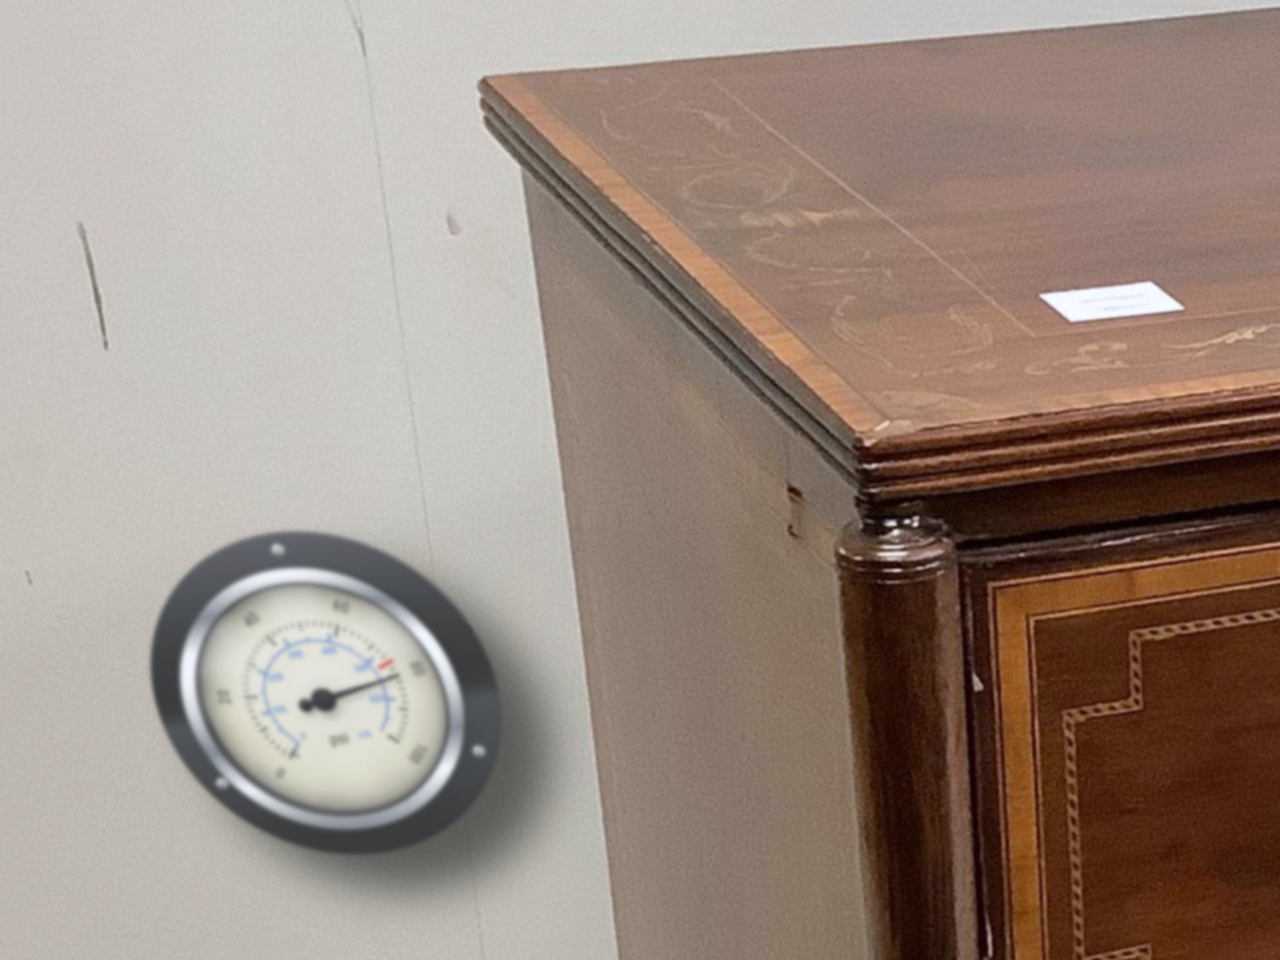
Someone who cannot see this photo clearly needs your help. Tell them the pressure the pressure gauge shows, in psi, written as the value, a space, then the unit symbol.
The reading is 80 psi
